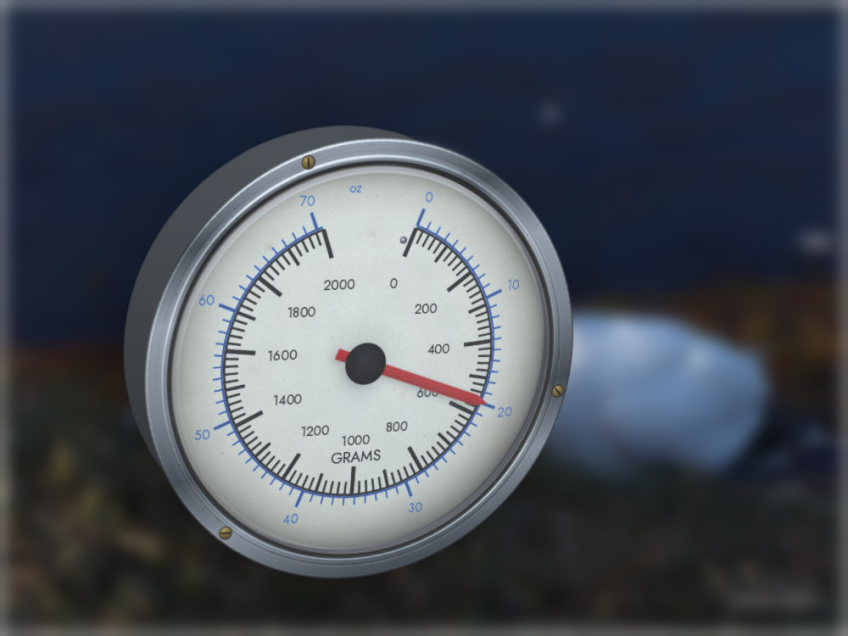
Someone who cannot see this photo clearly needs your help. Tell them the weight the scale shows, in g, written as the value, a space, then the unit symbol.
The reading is 560 g
